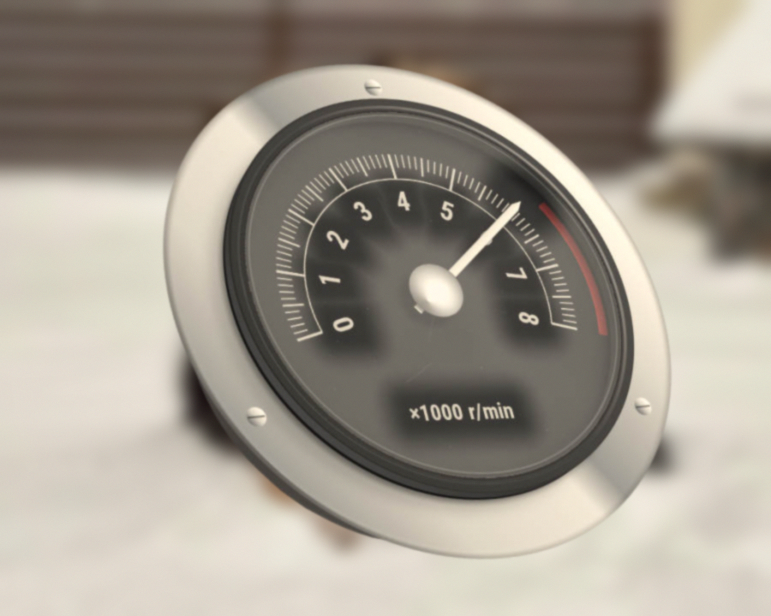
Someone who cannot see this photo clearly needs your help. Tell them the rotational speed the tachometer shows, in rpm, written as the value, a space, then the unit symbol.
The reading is 6000 rpm
